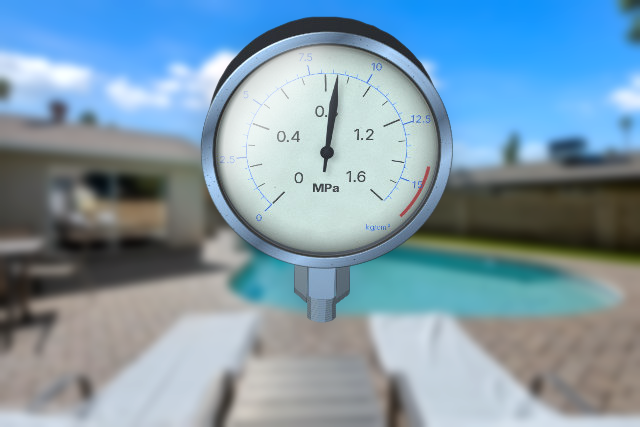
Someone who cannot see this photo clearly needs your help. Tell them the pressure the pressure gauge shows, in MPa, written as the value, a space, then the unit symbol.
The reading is 0.85 MPa
